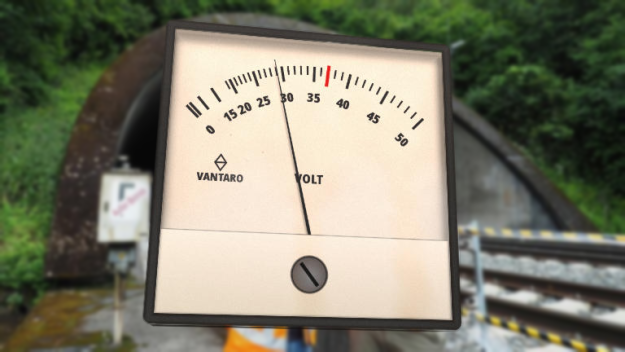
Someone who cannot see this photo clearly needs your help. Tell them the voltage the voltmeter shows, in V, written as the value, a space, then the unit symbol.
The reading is 29 V
